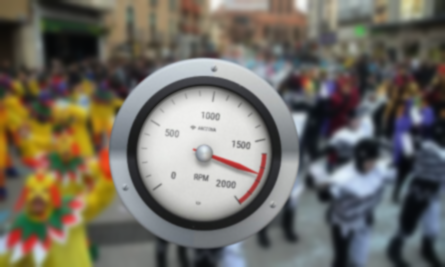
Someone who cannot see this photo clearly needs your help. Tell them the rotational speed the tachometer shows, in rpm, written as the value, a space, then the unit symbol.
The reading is 1750 rpm
